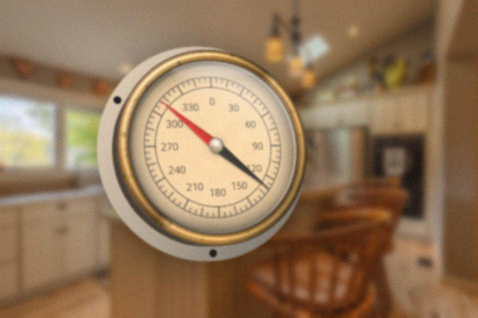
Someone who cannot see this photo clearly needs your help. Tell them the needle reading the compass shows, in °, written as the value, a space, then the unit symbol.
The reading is 310 °
